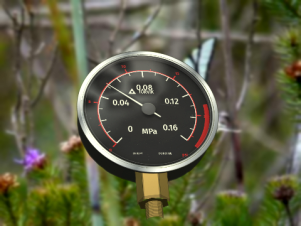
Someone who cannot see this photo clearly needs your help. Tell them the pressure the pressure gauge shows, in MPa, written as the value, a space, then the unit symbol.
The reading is 0.05 MPa
